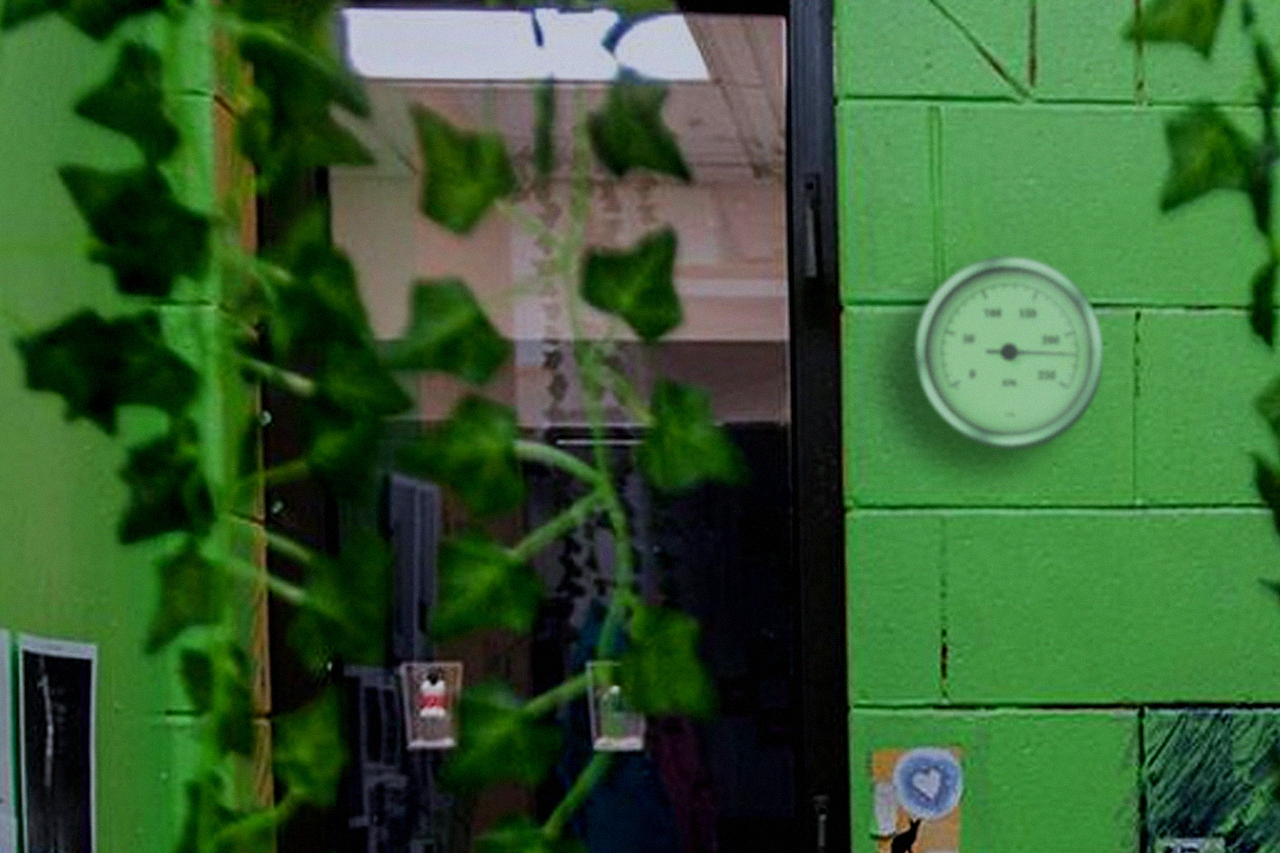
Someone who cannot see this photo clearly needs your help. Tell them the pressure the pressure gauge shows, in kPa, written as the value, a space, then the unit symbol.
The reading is 220 kPa
